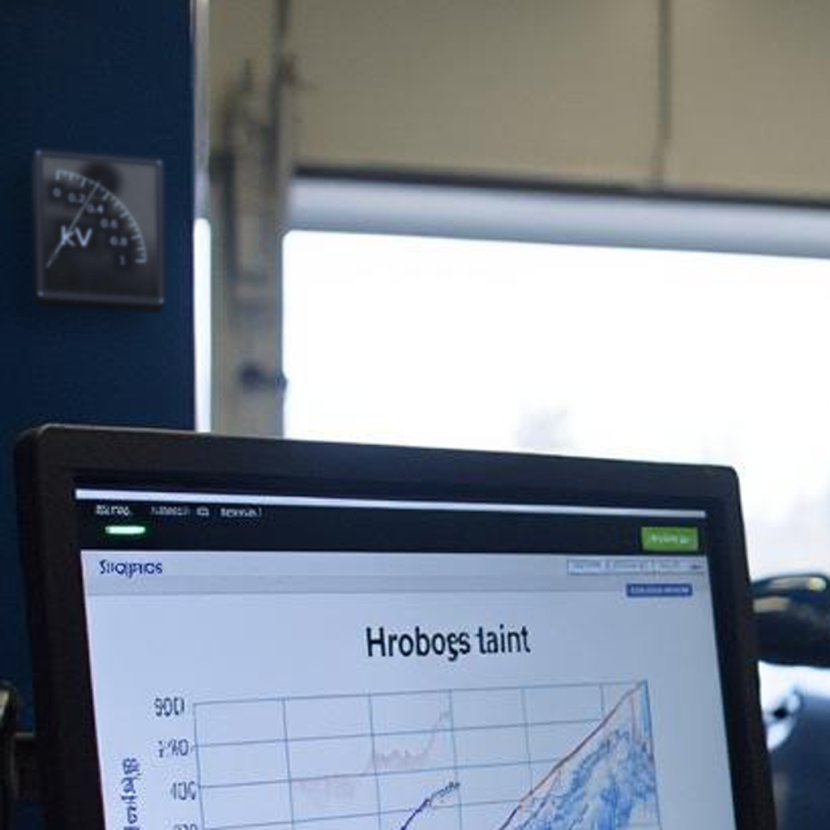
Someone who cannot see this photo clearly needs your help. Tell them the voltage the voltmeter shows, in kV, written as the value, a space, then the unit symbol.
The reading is 0.3 kV
